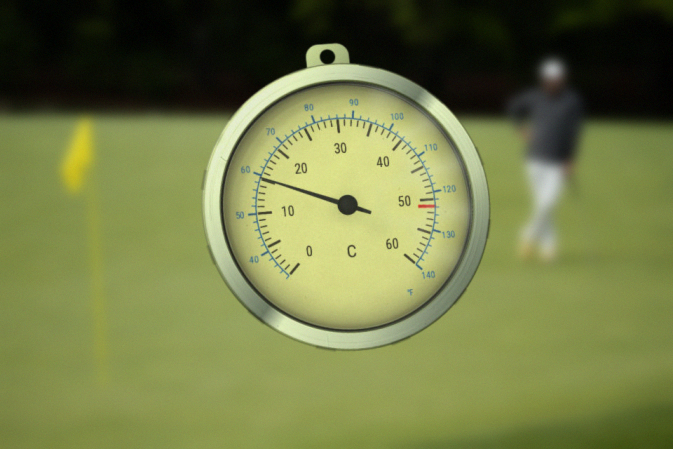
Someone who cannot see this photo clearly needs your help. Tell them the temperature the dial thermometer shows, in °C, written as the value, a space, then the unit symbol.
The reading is 15 °C
